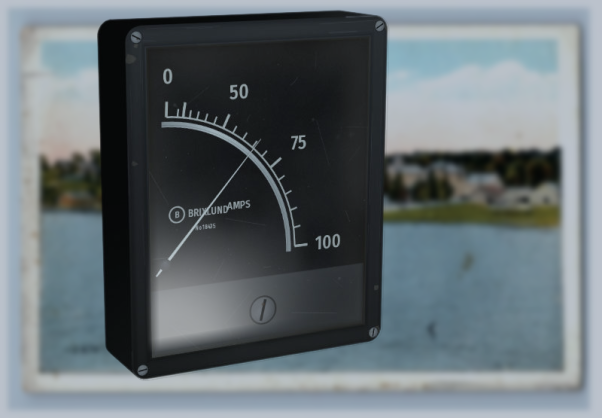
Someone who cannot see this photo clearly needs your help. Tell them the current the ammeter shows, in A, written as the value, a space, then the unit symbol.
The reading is 65 A
